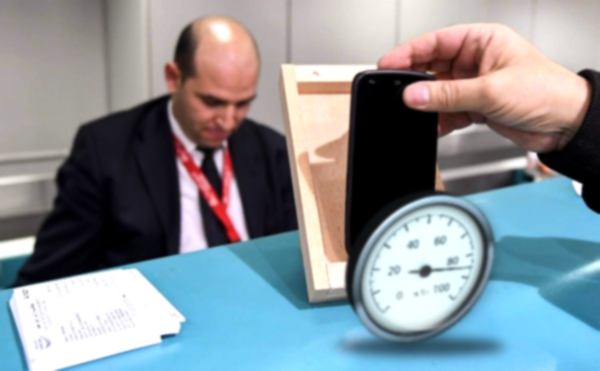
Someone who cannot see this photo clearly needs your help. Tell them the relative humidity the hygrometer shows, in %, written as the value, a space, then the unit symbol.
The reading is 85 %
